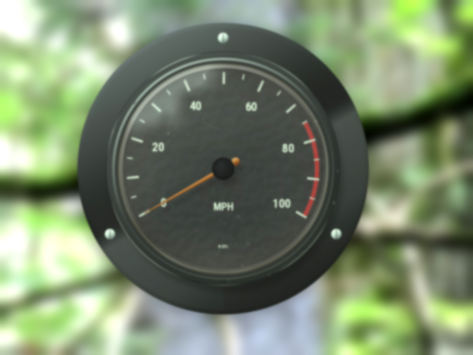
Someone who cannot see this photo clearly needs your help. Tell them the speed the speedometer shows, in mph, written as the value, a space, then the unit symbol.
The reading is 0 mph
